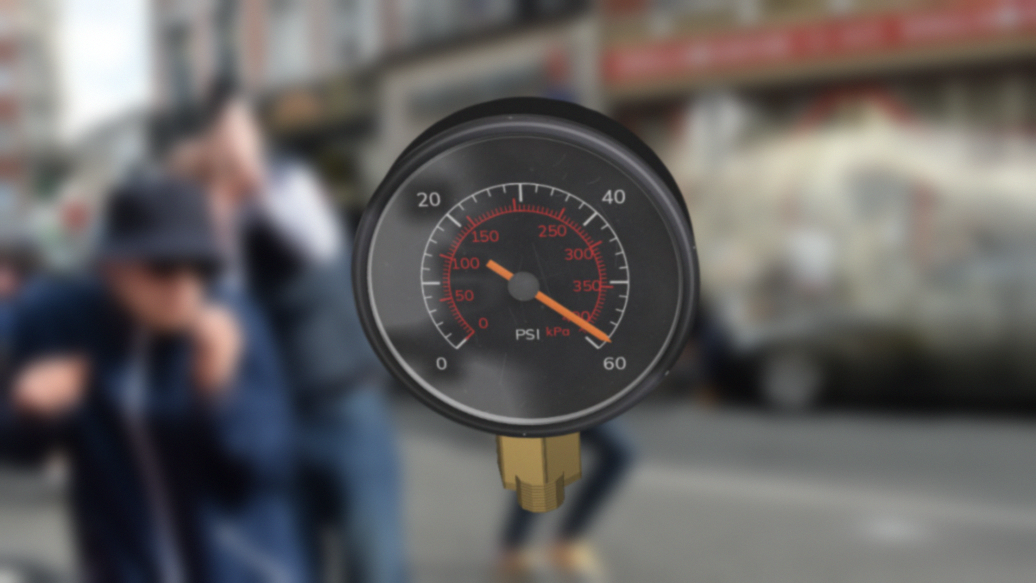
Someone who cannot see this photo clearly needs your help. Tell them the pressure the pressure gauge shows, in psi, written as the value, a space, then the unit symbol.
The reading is 58 psi
